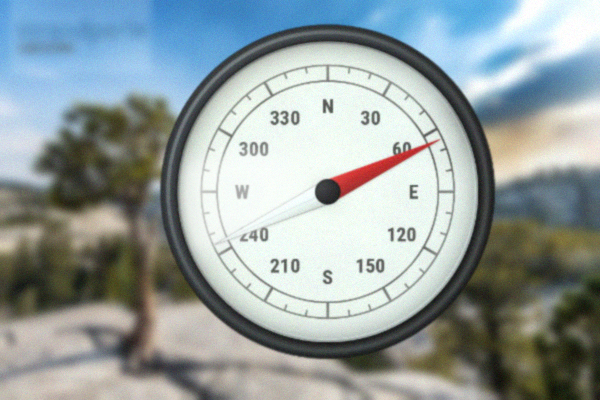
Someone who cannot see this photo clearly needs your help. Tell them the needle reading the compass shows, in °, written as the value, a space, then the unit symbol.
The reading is 65 °
